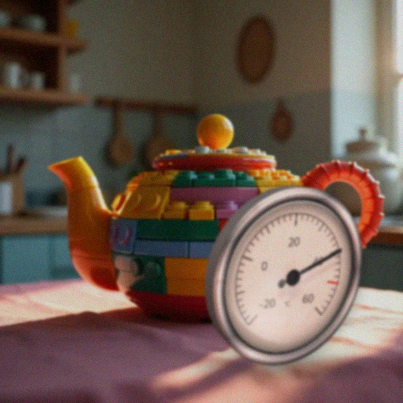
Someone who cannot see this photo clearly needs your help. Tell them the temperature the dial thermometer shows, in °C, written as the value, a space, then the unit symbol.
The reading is 40 °C
